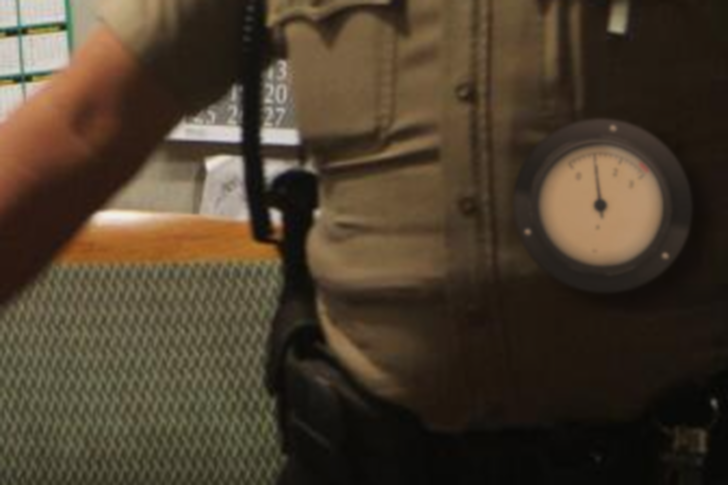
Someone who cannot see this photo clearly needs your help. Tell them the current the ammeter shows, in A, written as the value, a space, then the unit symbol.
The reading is 1 A
